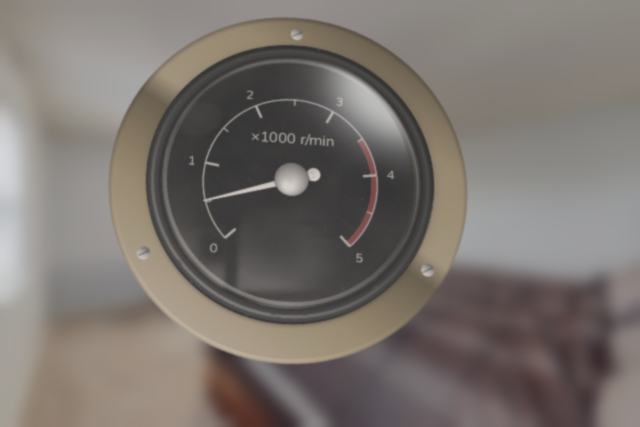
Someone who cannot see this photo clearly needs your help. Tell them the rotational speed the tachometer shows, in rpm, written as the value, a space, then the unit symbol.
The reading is 500 rpm
